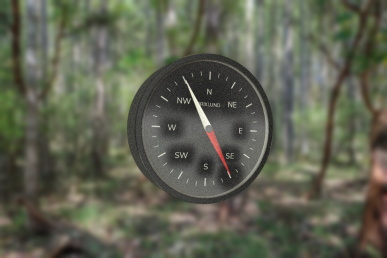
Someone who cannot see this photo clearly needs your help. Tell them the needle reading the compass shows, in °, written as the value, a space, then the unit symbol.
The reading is 150 °
